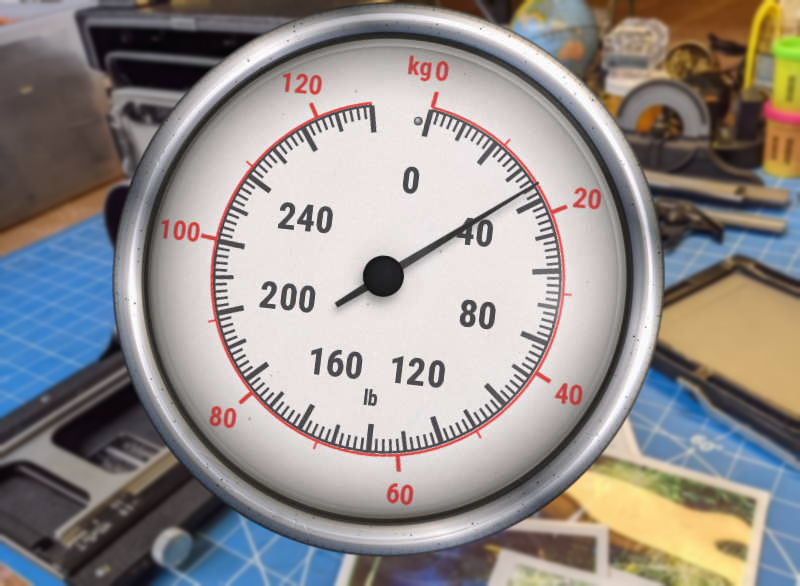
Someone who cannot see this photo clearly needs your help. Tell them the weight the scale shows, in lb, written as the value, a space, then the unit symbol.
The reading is 36 lb
